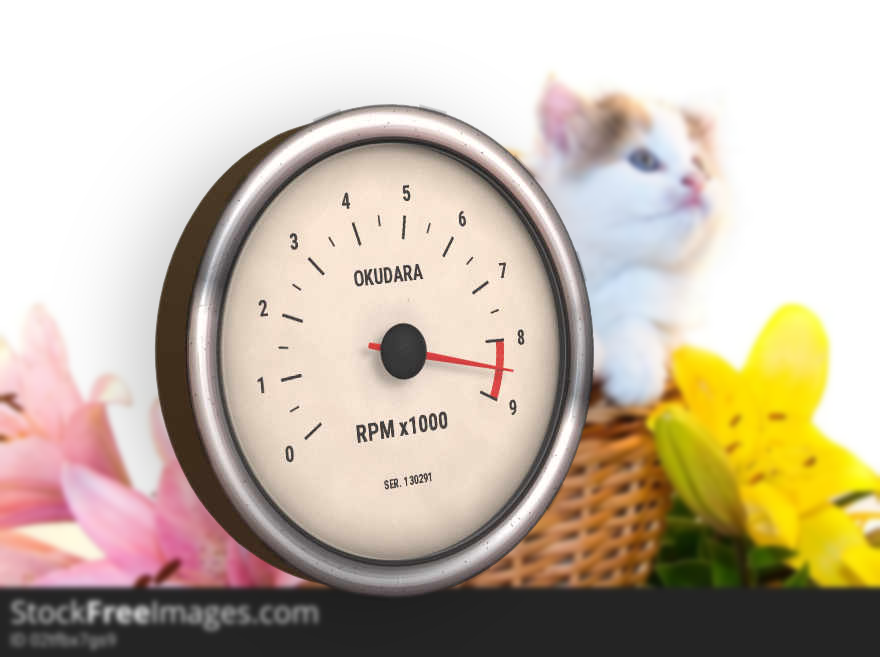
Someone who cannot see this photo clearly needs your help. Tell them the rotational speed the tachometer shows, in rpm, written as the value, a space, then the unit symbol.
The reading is 8500 rpm
